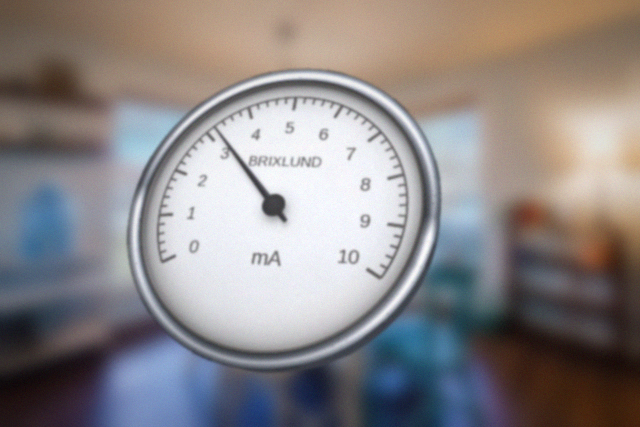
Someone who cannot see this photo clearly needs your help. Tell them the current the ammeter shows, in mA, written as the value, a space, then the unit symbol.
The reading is 3.2 mA
